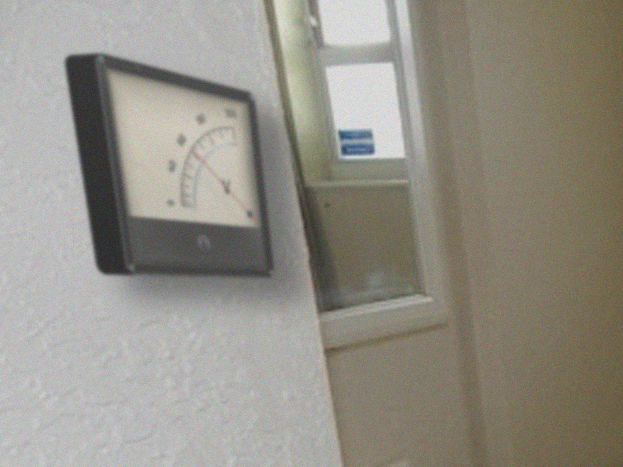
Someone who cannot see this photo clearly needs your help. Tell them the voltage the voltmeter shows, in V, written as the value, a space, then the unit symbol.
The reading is 60 V
